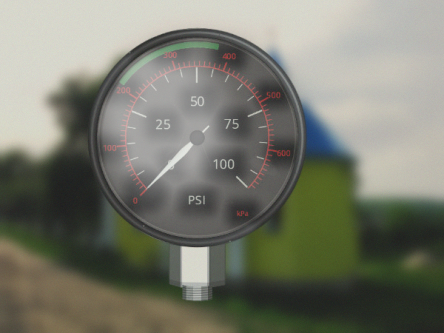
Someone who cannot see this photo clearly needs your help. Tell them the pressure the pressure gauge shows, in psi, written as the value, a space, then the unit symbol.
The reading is 0 psi
